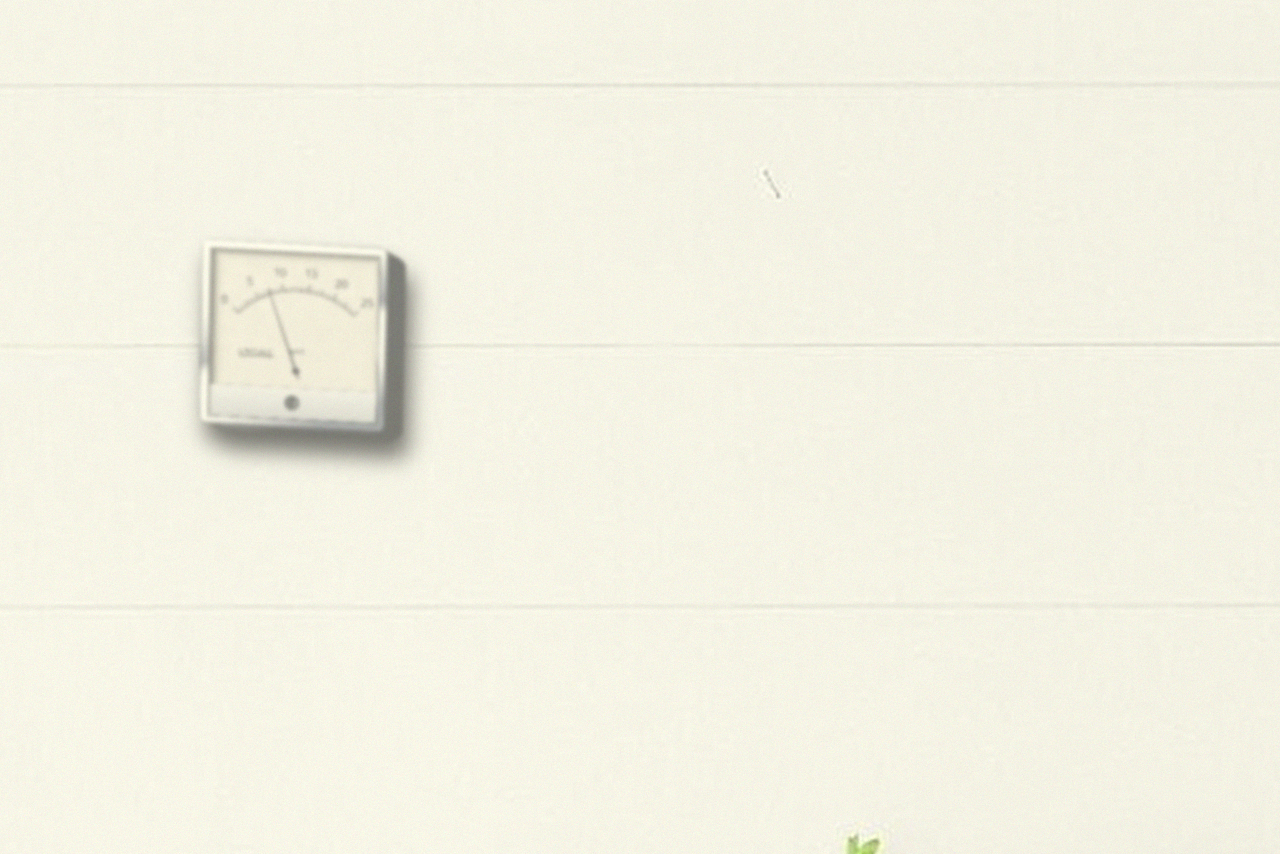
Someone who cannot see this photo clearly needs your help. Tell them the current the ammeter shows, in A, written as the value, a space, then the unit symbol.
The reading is 7.5 A
